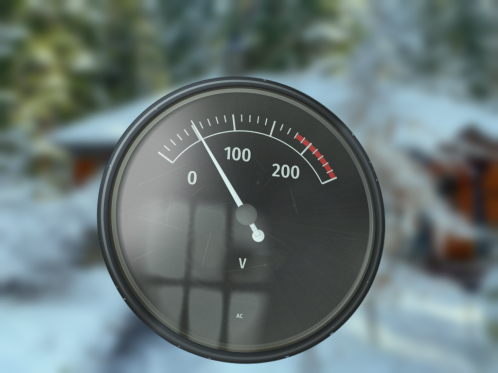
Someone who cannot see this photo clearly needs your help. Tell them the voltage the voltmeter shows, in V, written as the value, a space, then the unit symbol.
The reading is 50 V
